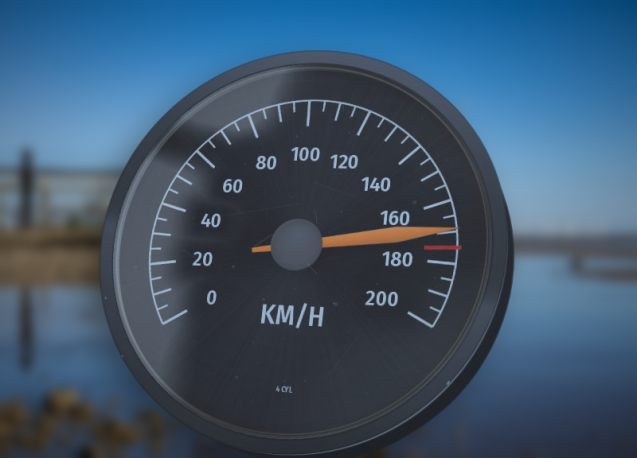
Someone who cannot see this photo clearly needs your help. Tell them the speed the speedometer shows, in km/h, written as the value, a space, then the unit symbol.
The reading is 170 km/h
